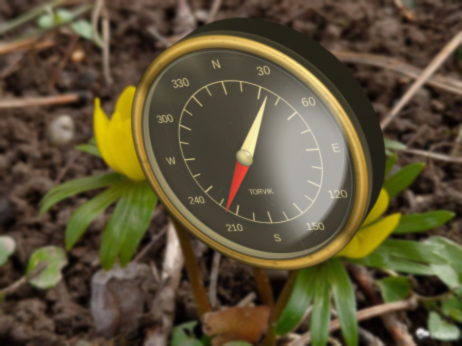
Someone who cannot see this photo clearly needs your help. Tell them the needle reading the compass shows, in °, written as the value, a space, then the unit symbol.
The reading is 217.5 °
